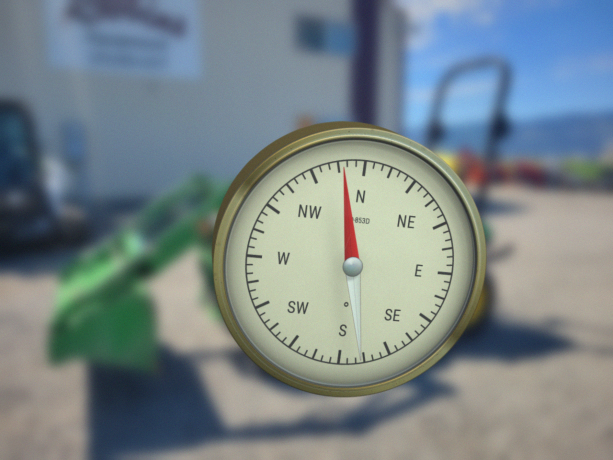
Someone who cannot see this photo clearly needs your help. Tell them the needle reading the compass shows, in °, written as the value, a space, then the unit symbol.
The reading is 347.5 °
